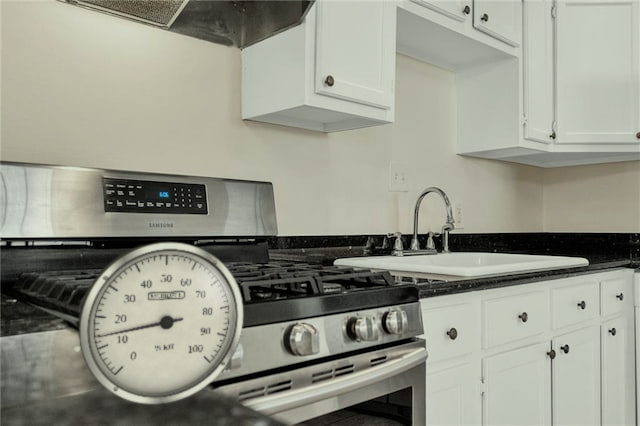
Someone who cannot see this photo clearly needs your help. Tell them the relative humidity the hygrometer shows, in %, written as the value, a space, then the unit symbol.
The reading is 14 %
